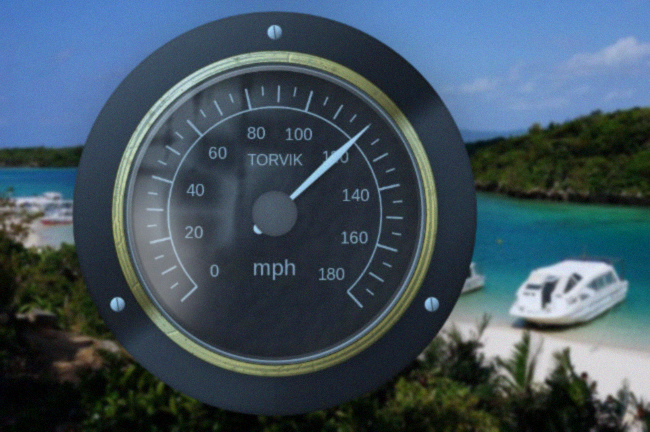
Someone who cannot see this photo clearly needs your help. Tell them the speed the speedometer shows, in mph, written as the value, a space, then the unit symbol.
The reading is 120 mph
